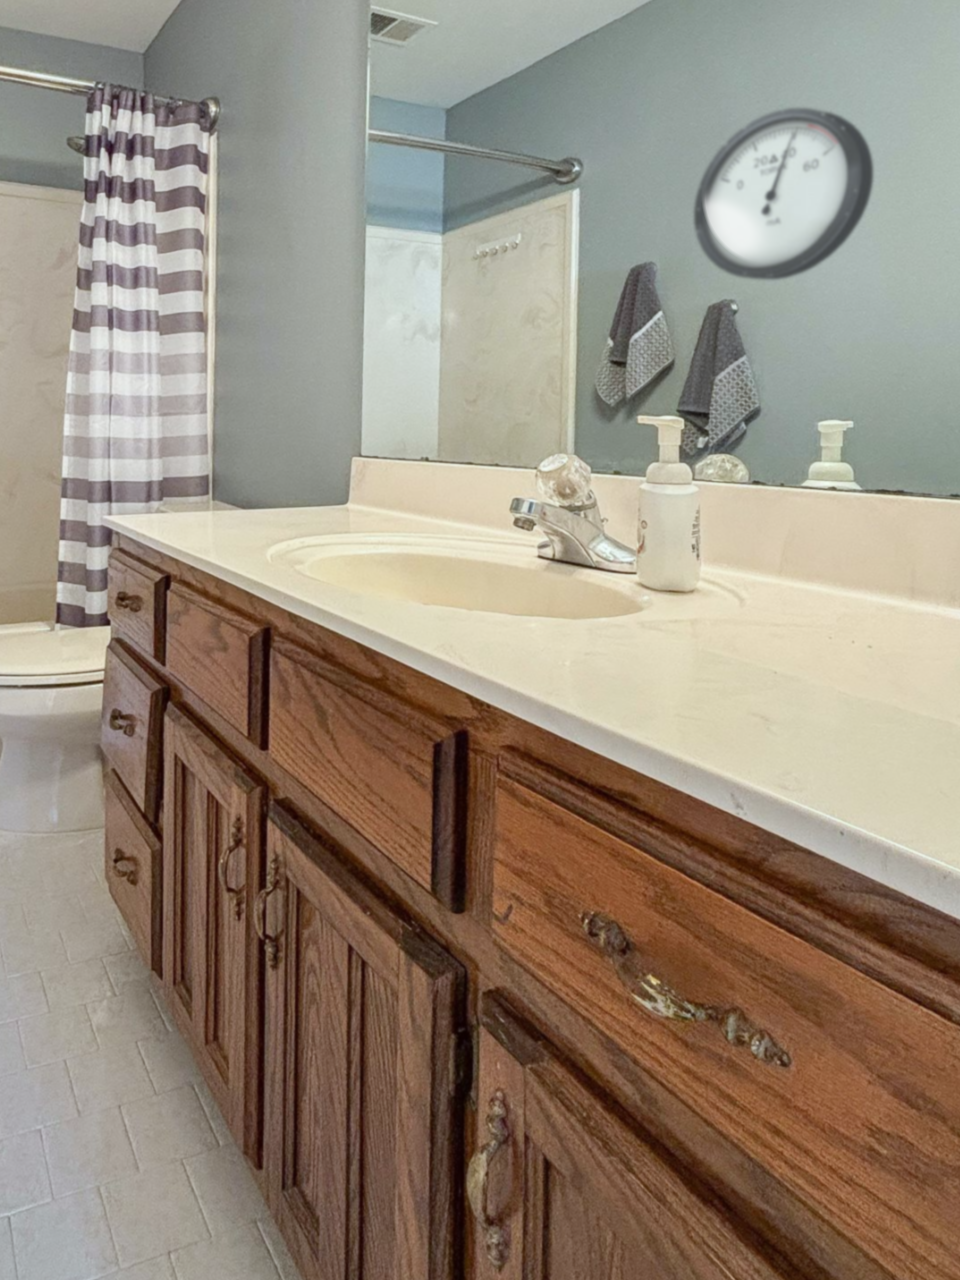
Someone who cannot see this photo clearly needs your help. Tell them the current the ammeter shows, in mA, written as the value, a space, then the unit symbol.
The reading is 40 mA
